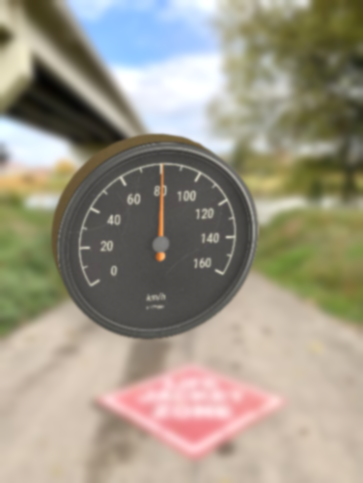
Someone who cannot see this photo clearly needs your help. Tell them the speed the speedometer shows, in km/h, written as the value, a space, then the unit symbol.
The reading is 80 km/h
